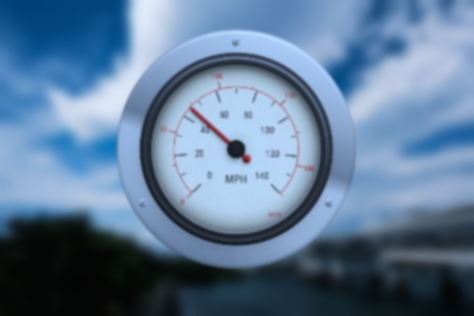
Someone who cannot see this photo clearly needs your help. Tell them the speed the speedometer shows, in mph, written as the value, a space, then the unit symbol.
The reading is 45 mph
